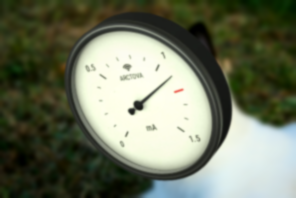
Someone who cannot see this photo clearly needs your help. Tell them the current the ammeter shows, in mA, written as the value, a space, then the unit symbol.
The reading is 1.1 mA
